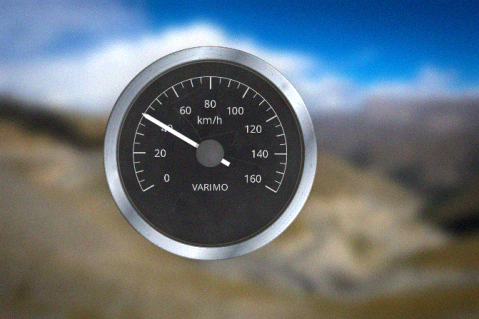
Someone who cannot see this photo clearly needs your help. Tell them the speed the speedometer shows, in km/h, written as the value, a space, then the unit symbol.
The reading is 40 km/h
